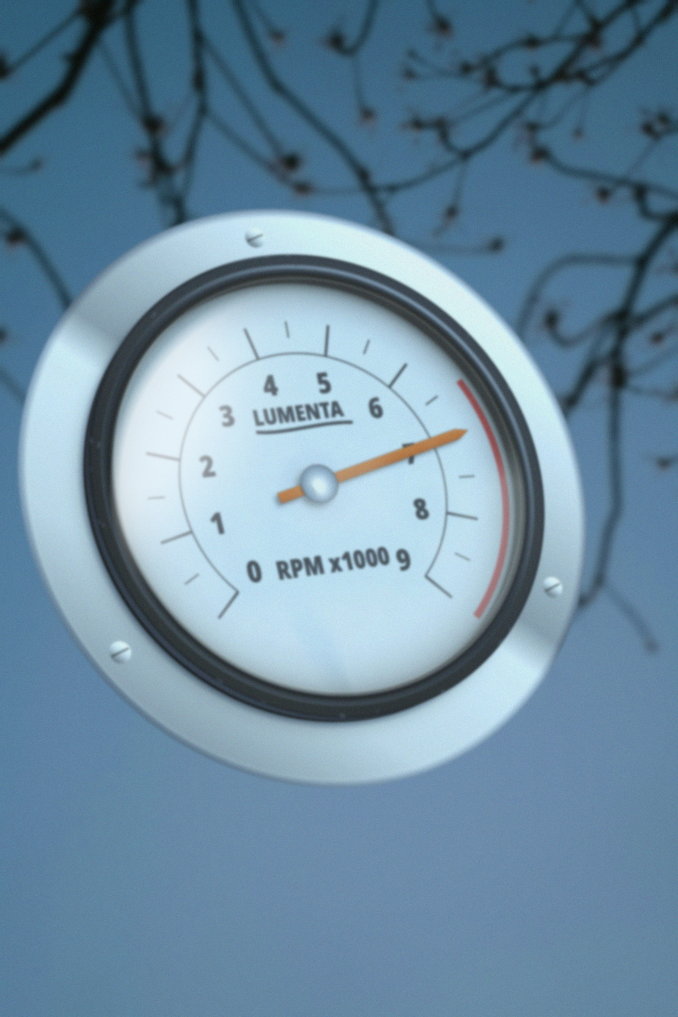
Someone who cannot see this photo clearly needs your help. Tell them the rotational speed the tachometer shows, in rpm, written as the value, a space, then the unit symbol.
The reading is 7000 rpm
